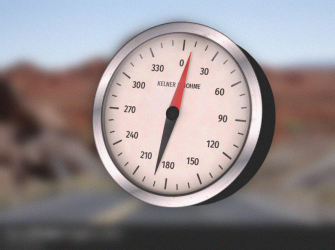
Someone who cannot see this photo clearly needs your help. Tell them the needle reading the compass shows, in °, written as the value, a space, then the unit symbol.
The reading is 10 °
